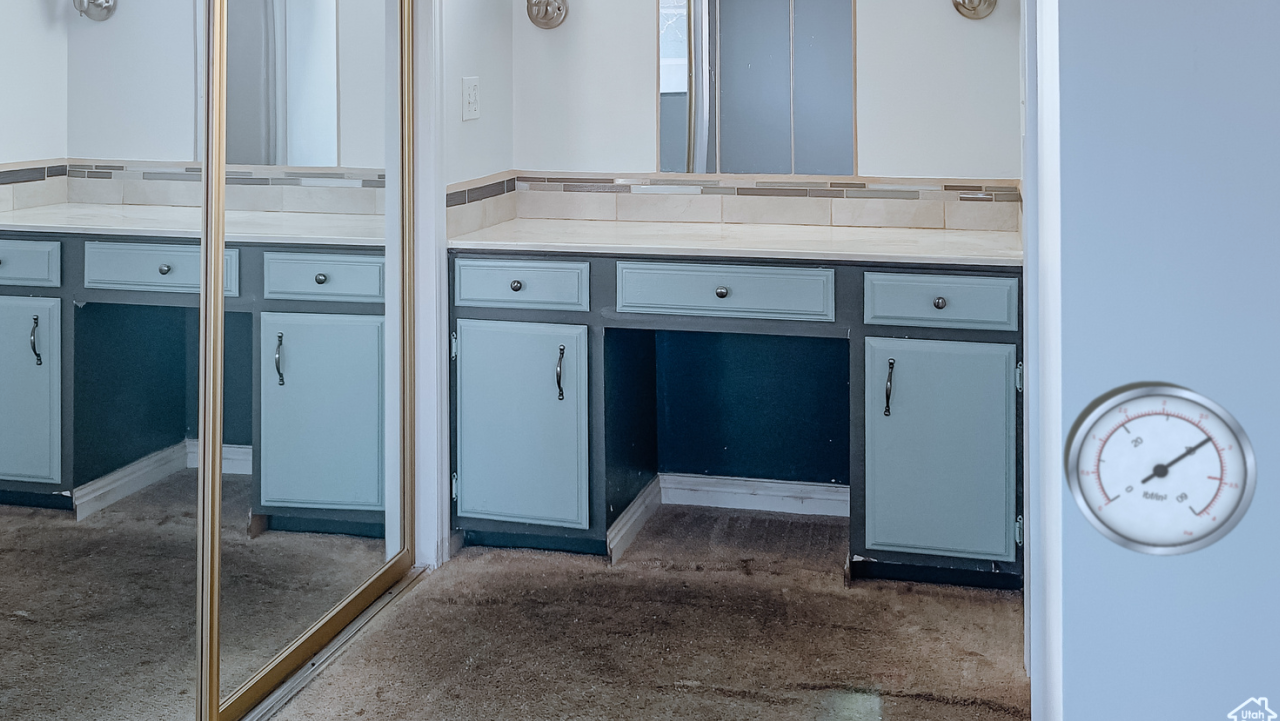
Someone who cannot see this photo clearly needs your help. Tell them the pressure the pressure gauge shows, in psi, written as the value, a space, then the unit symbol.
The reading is 40 psi
